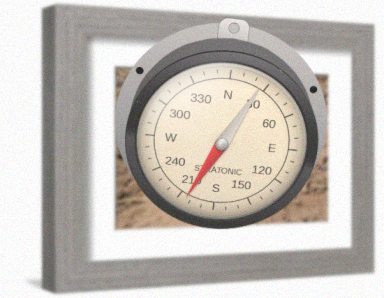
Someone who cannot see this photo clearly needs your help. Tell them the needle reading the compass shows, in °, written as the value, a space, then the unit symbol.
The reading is 205 °
